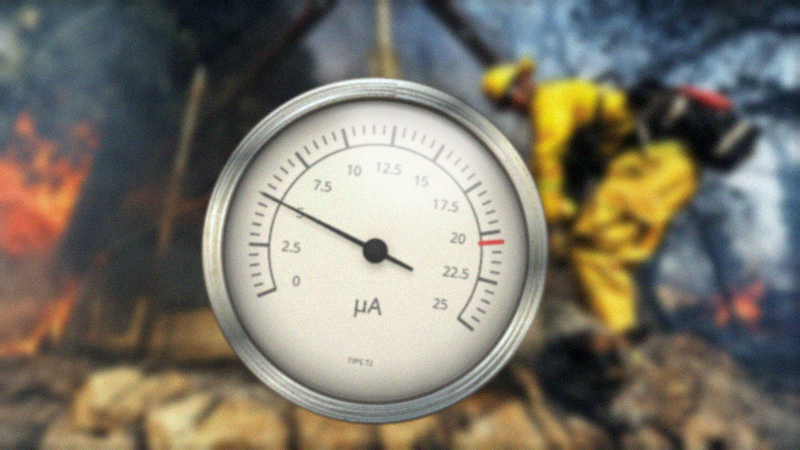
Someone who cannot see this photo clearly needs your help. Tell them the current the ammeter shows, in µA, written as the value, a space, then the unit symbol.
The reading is 5 µA
